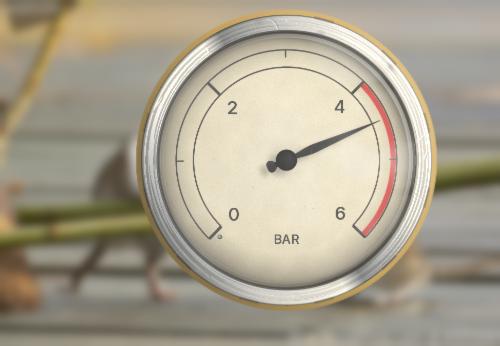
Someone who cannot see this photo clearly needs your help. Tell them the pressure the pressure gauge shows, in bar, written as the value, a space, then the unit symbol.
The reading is 4.5 bar
